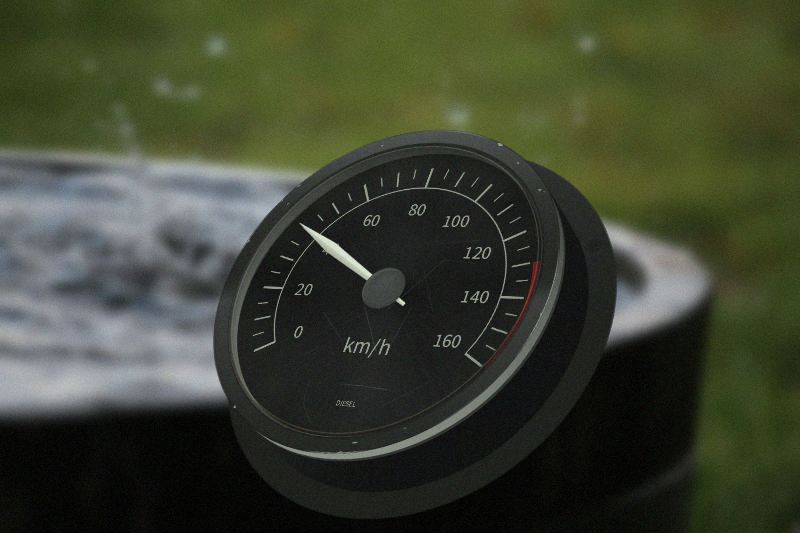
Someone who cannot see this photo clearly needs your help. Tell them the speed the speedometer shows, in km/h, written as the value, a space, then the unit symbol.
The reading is 40 km/h
